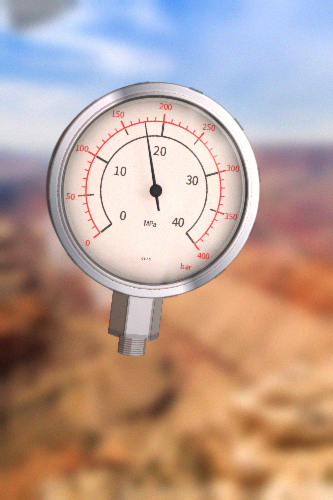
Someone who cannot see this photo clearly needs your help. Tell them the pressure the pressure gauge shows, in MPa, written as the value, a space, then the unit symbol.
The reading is 17.5 MPa
